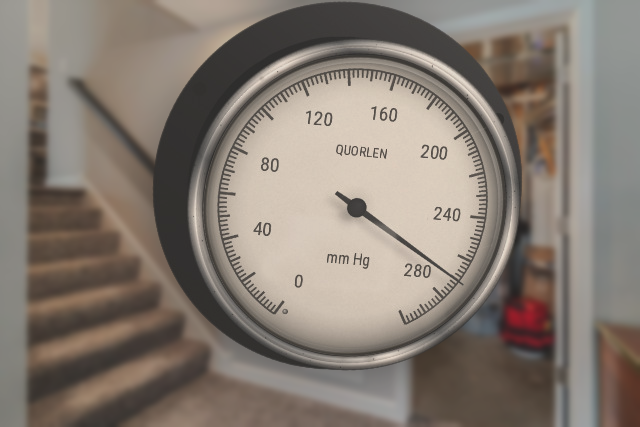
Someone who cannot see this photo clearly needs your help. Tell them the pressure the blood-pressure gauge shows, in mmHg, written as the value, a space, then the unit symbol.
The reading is 270 mmHg
